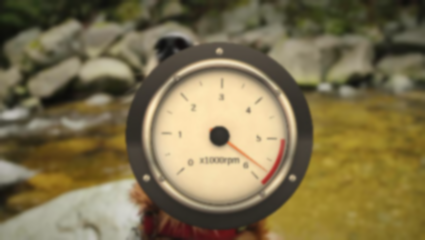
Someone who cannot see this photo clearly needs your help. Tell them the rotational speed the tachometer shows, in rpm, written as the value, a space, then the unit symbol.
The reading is 5750 rpm
